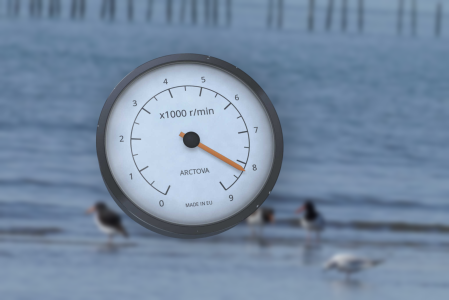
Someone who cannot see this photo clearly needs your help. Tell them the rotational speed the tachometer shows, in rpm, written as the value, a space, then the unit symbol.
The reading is 8250 rpm
